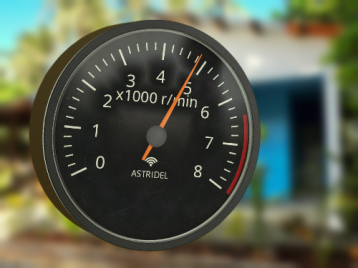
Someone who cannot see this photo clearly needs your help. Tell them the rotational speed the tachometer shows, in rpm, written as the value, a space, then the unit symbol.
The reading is 4800 rpm
